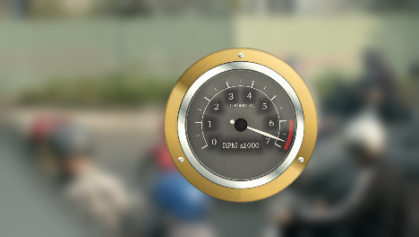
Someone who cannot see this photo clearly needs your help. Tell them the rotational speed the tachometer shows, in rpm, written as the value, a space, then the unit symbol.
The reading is 6750 rpm
